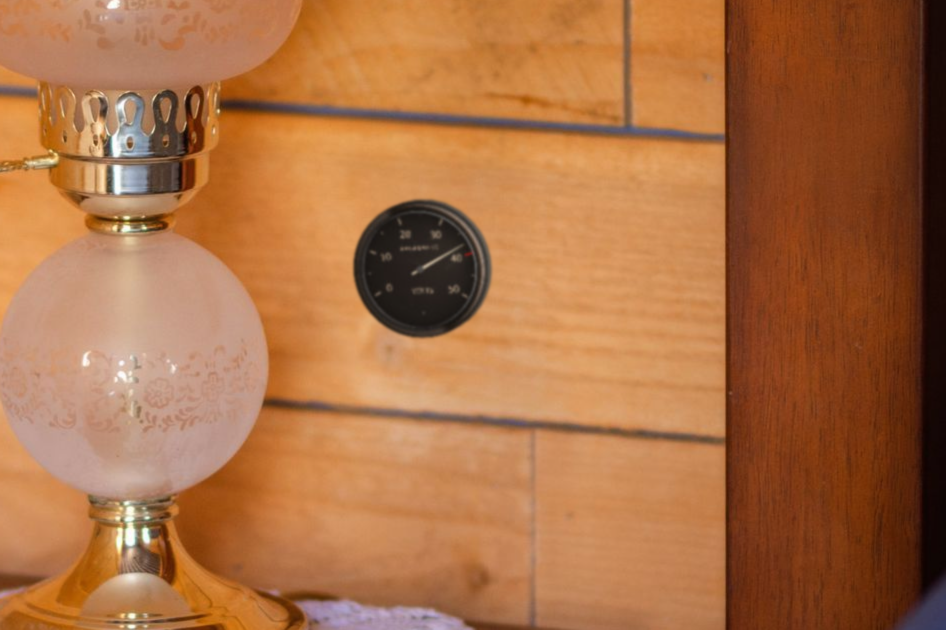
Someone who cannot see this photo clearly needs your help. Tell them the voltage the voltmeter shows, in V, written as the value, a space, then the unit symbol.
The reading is 37.5 V
